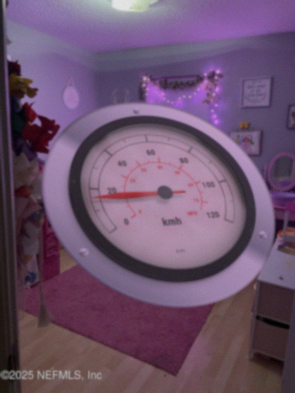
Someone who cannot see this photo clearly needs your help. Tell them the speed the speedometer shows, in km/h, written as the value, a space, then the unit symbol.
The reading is 15 km/h
